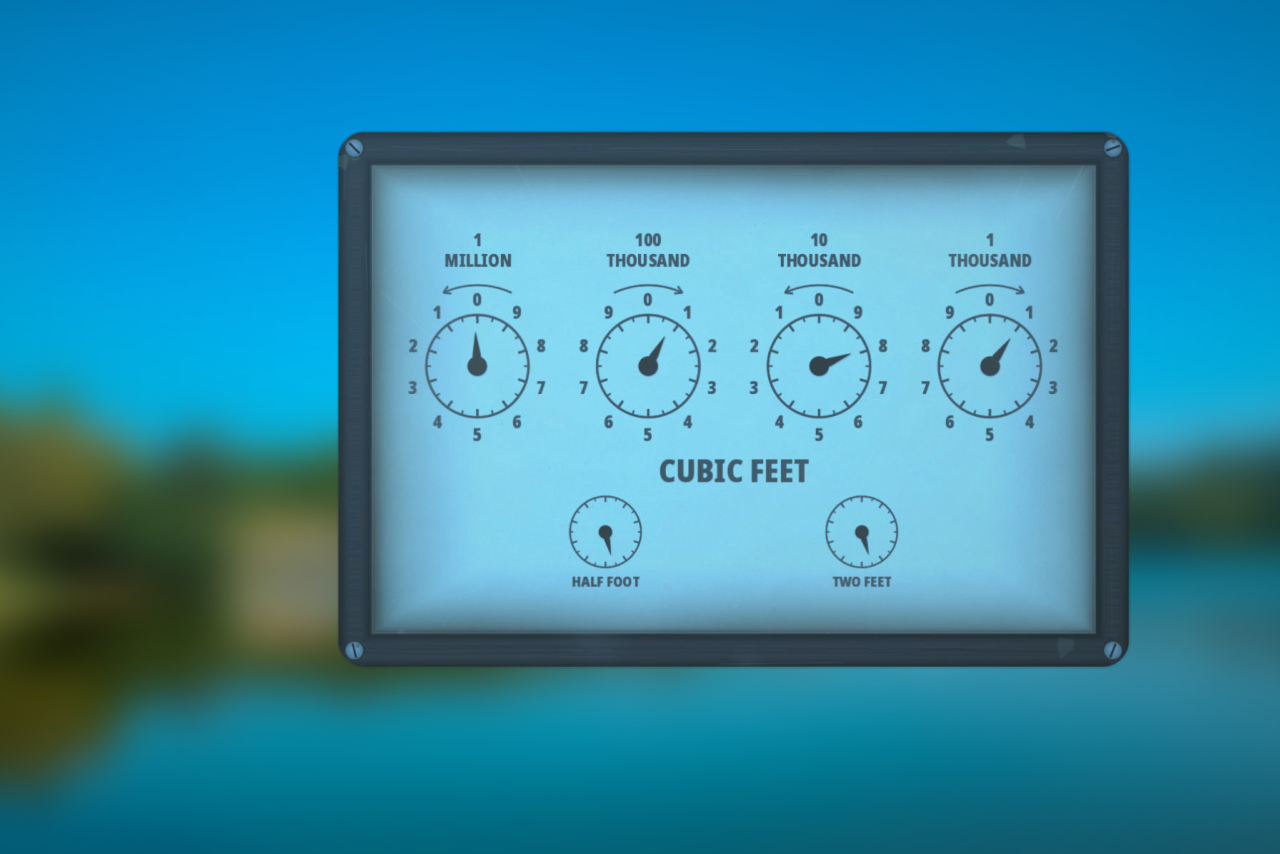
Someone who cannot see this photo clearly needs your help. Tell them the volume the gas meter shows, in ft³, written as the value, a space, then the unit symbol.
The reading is 8100 ft³
